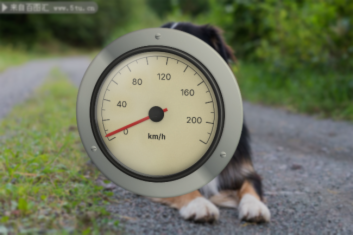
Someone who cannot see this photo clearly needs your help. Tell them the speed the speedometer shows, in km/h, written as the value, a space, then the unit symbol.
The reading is 5 km/h
